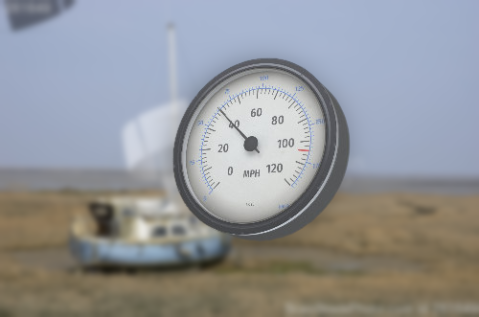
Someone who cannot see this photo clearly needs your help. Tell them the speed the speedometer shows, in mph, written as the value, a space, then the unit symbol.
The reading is 40 mph
